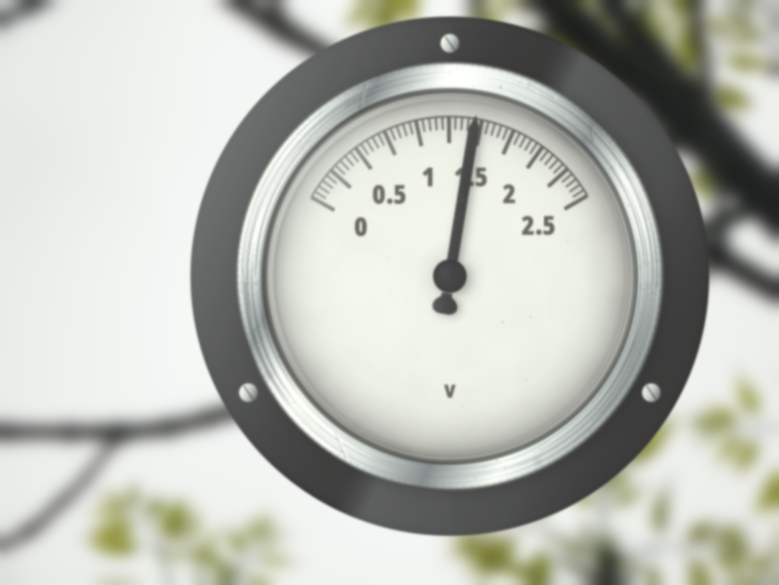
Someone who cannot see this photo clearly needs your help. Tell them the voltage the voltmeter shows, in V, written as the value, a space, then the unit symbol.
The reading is 1.45 V
